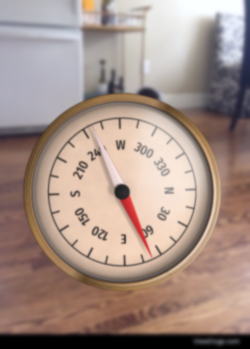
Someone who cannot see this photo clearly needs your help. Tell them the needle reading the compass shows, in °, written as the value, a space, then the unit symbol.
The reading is 67.5 °
